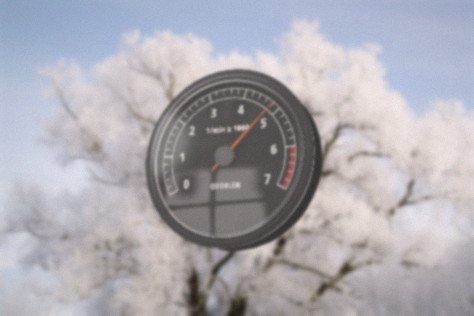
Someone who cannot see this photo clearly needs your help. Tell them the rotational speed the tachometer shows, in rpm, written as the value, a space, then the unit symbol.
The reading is 4800 rpm
